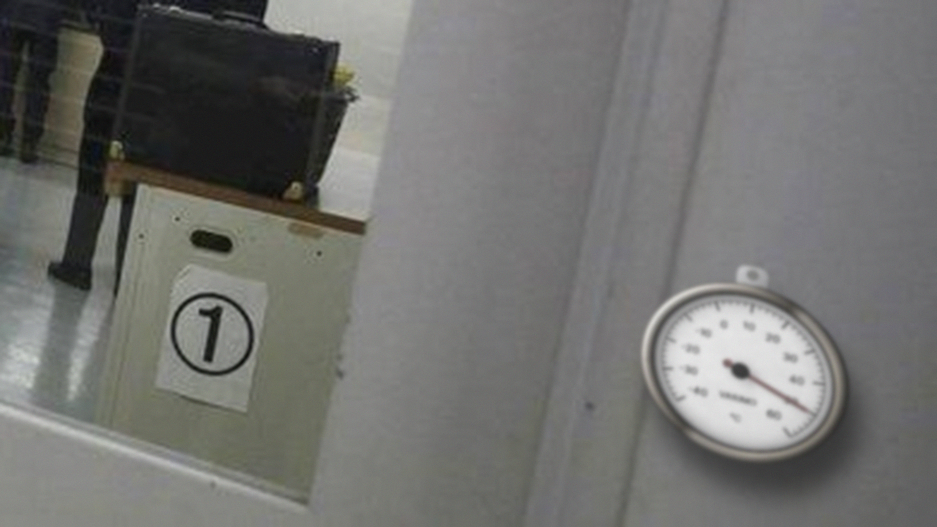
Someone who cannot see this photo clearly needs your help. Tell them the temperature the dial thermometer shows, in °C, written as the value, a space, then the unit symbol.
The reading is 50 °C
